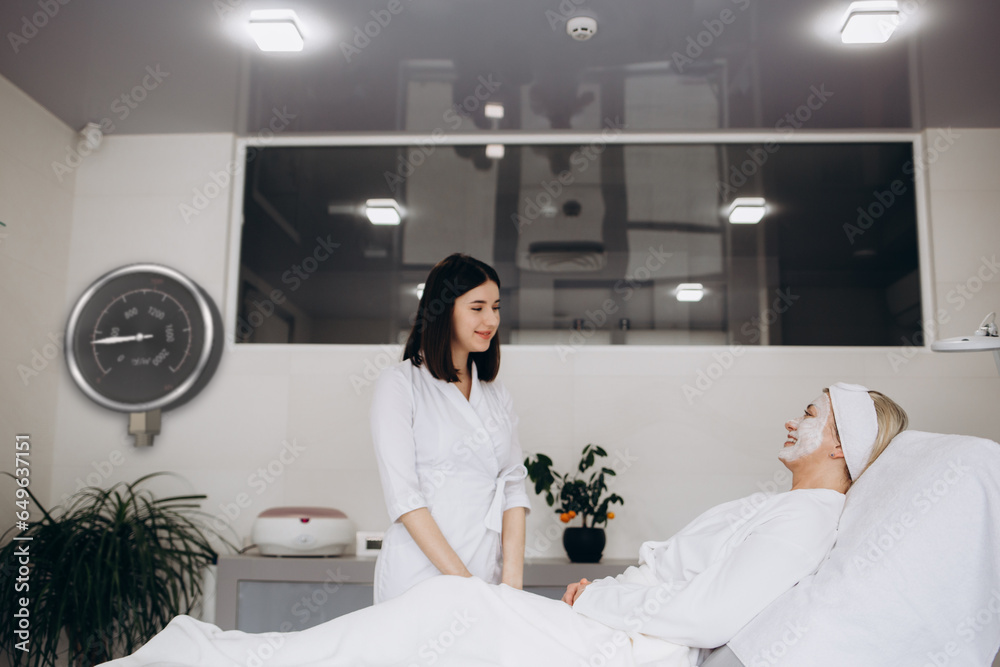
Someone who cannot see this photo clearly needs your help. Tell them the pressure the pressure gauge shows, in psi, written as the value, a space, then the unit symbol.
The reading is 300 psi
